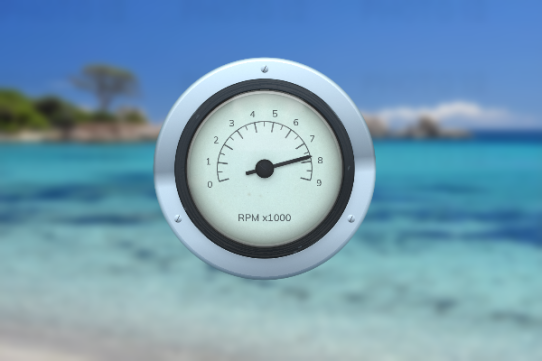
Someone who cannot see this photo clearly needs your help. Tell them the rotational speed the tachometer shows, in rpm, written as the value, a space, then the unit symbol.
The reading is 7750 rpm
